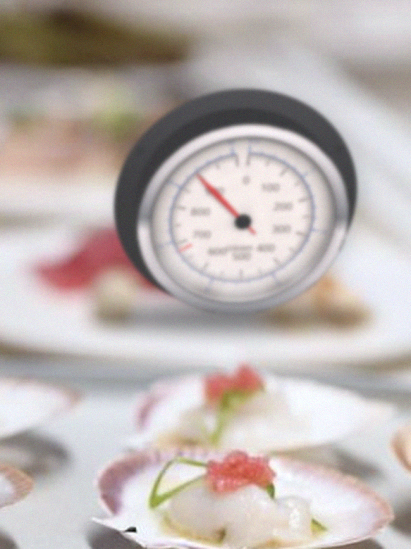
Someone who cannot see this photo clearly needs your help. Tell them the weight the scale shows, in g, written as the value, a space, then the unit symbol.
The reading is 900 g
